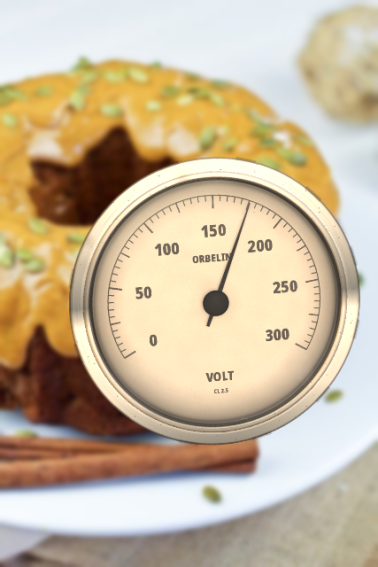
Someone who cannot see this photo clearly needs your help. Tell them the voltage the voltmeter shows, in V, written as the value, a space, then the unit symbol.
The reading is 175 V
